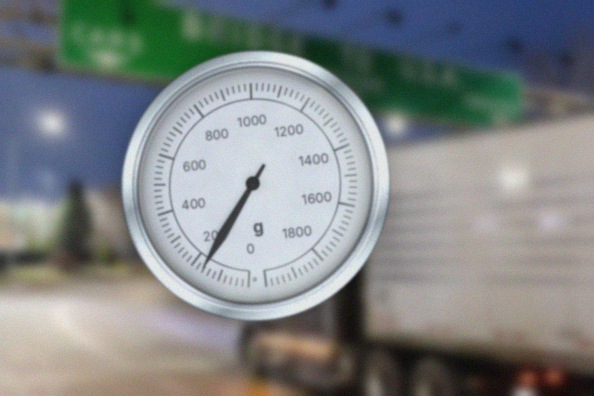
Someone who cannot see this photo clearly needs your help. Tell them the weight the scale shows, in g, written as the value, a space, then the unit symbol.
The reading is 160 g
